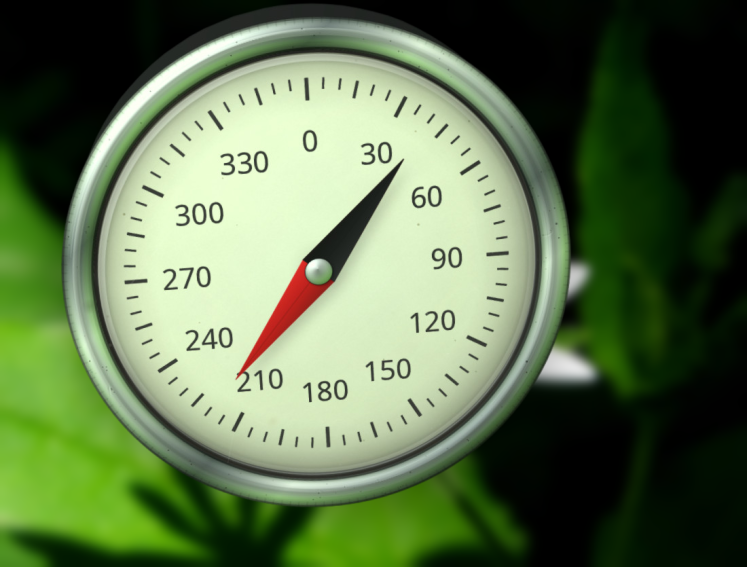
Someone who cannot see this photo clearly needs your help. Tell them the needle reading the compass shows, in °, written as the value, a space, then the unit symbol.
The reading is 220 °
